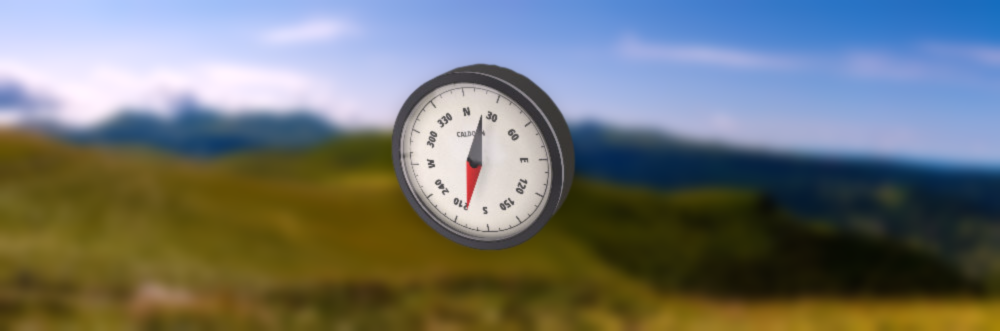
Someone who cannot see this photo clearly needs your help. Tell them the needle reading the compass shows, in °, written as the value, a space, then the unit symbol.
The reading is 200 °
